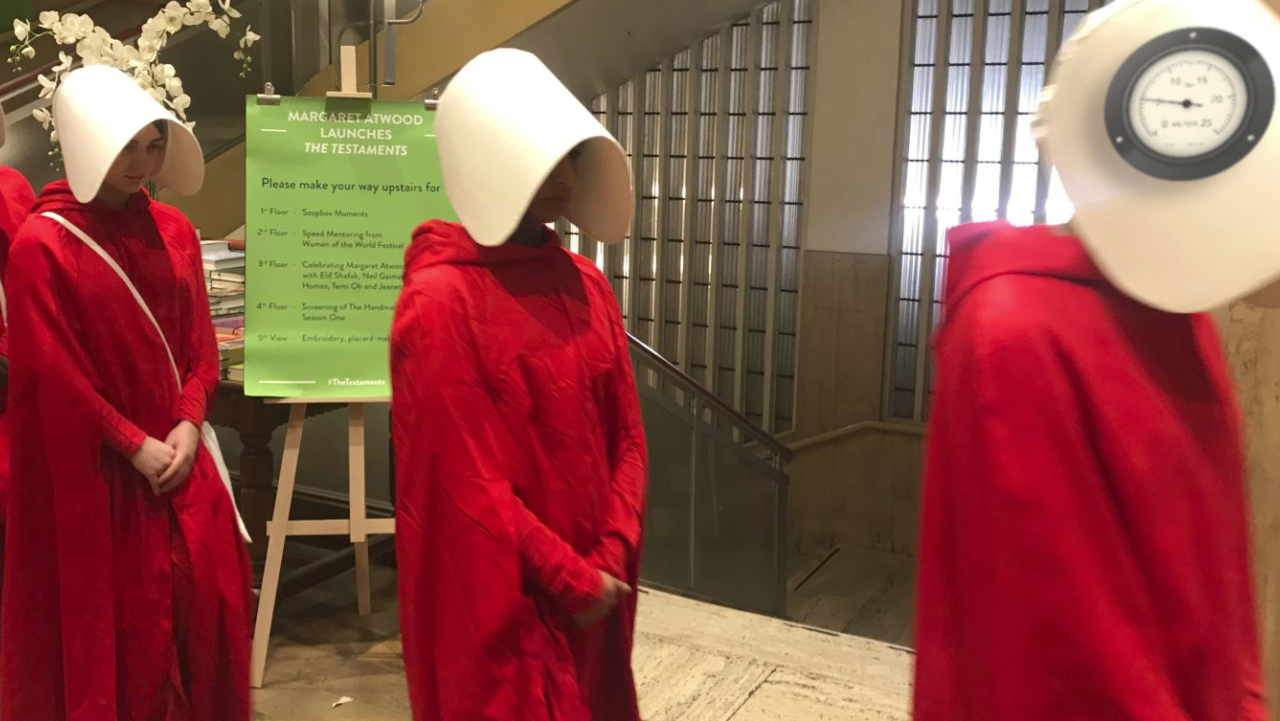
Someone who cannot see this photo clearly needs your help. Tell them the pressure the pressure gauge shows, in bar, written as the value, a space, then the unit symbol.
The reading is 5 bar
